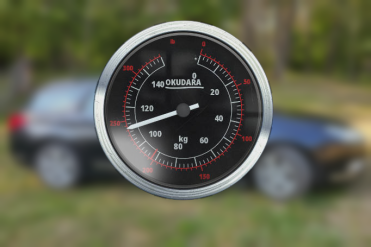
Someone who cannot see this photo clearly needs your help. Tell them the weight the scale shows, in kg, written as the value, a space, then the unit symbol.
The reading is 110 kg
